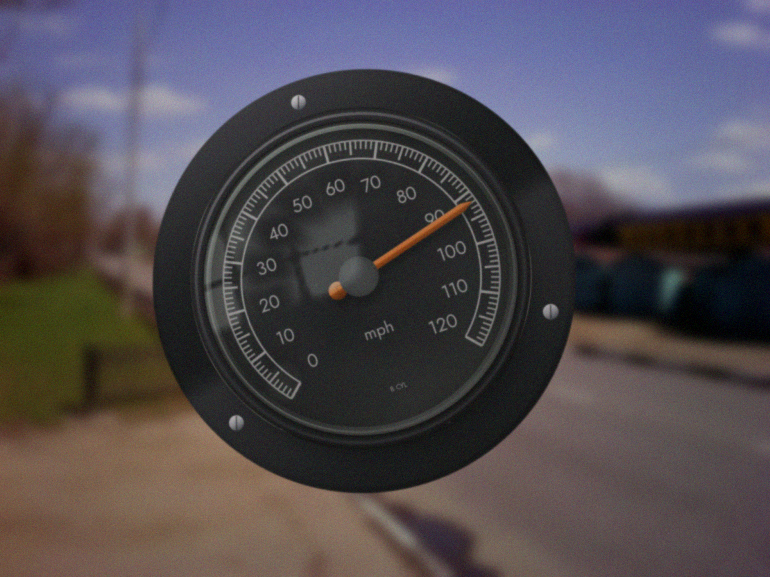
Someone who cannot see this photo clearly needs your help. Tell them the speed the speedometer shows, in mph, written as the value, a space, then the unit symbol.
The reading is 92 mph
